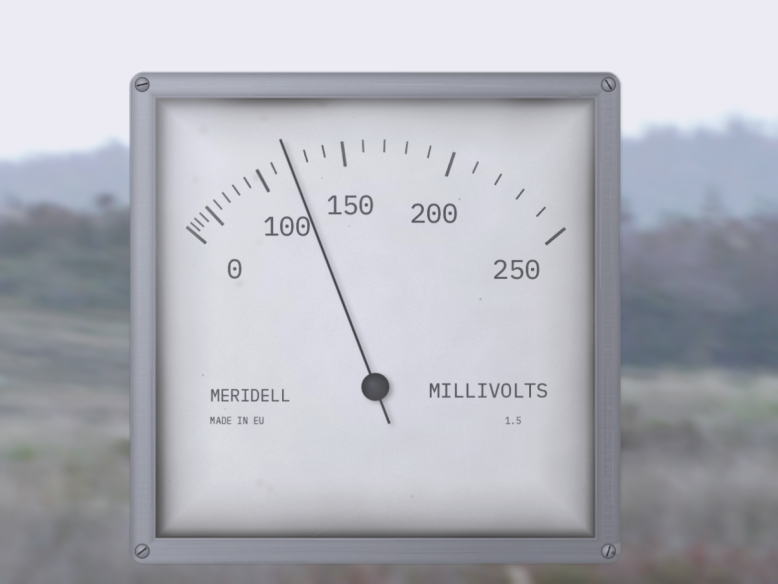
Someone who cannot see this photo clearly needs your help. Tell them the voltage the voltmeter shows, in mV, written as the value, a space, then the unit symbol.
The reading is 120 mV
